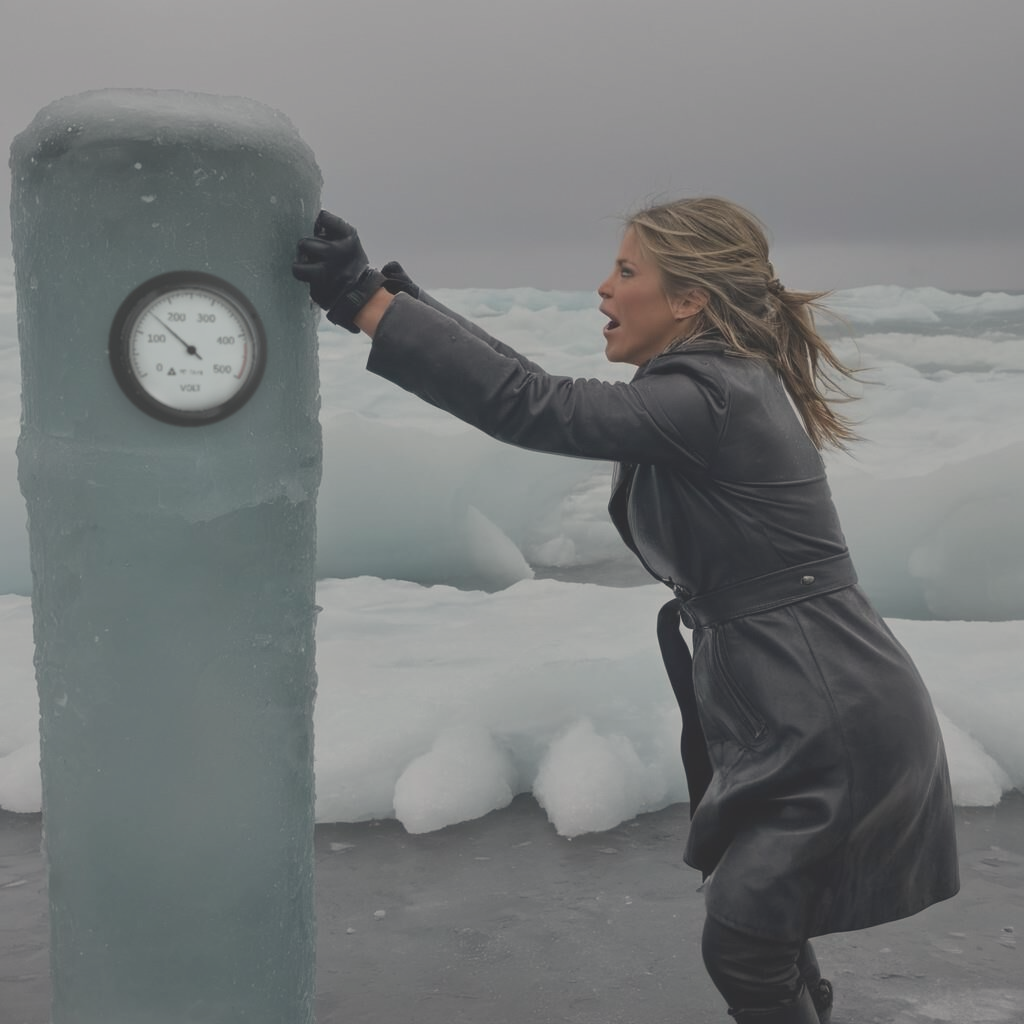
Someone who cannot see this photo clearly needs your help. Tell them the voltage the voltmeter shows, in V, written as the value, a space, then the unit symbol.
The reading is 150 V
